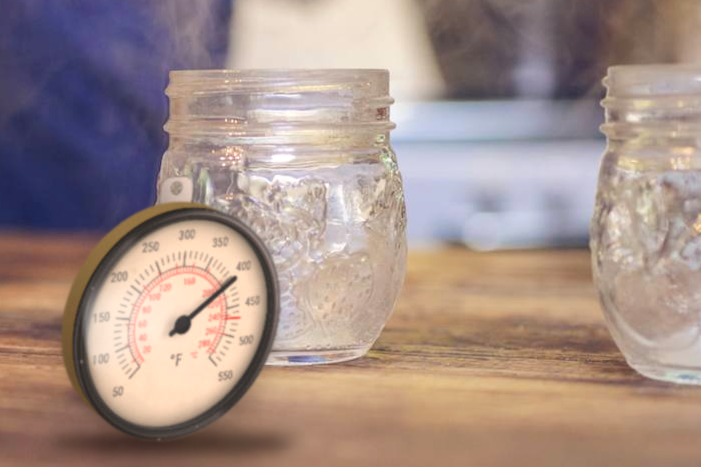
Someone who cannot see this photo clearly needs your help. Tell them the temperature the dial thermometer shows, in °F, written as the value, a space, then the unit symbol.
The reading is 400 °F
